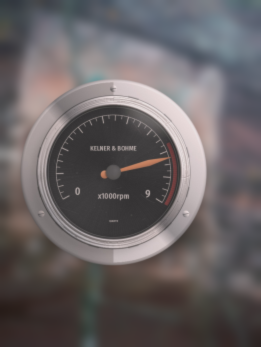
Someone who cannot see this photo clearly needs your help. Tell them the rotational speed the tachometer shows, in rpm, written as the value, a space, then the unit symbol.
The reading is 7250 rpm
